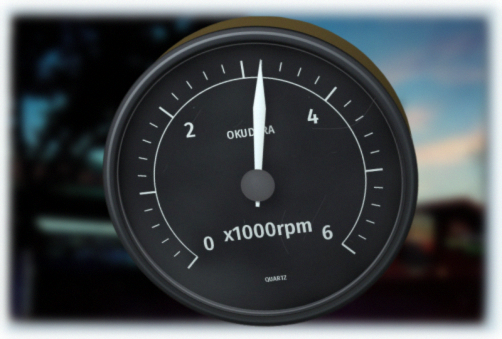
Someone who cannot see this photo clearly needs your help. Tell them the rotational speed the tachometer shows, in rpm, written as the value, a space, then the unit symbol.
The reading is 3200 rpm
